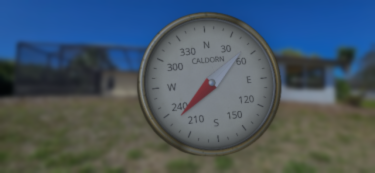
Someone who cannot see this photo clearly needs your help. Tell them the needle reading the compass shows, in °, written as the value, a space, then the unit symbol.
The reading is 230 °
